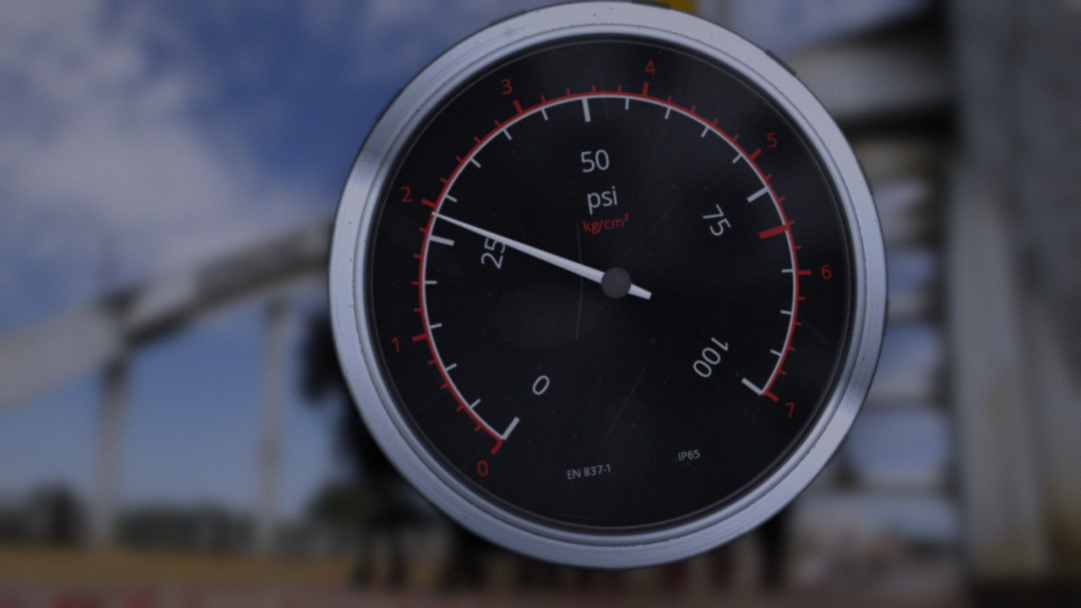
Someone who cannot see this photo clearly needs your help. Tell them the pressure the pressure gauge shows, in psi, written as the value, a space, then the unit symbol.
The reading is 27.5 psi
